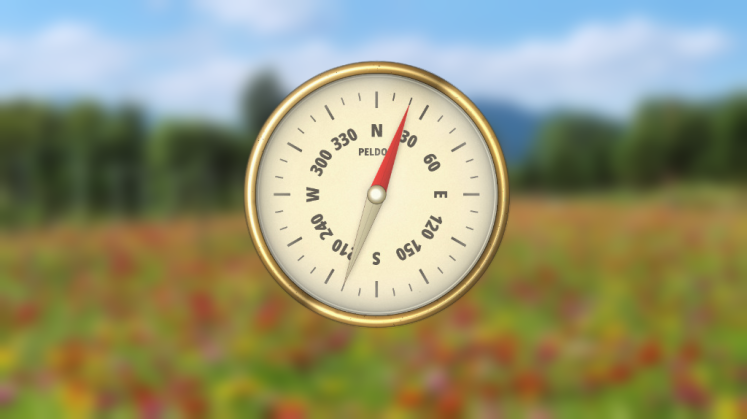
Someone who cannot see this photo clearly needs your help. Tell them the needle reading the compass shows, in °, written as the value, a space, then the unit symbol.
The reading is 20 °
